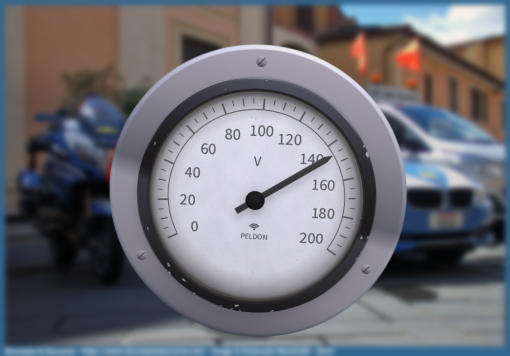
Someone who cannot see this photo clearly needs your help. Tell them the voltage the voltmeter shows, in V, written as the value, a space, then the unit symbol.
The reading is 145 V
